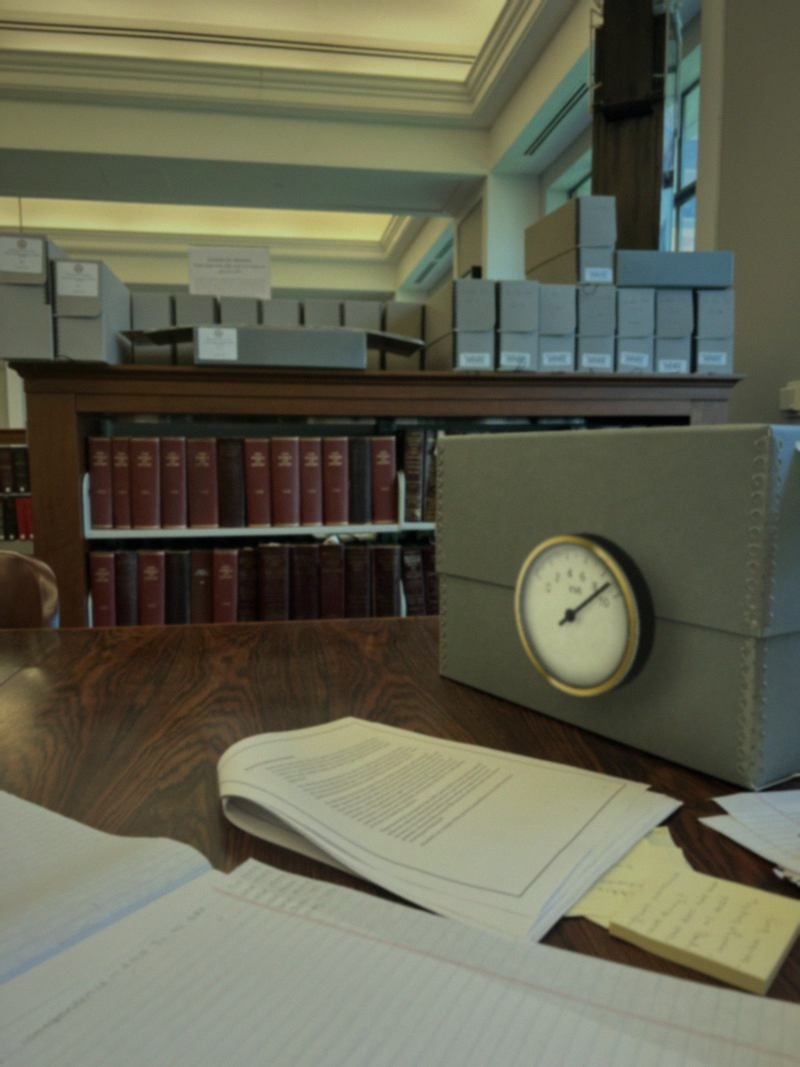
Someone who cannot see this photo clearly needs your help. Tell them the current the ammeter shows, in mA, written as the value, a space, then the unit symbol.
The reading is 9 mA
